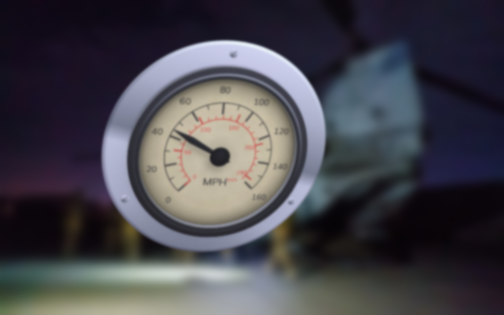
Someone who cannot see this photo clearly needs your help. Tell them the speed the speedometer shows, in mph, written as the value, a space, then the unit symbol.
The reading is 45 mph
